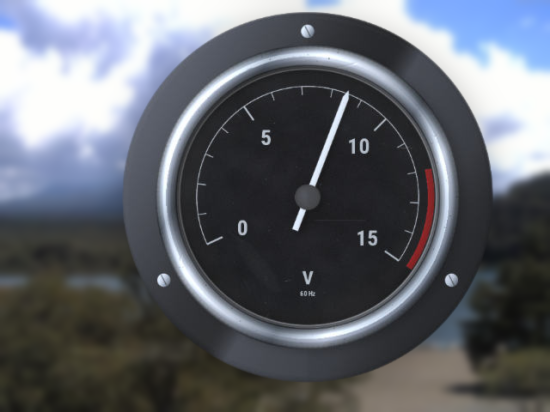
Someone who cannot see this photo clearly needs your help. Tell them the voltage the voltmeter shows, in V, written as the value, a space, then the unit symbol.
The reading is 8.5 V
